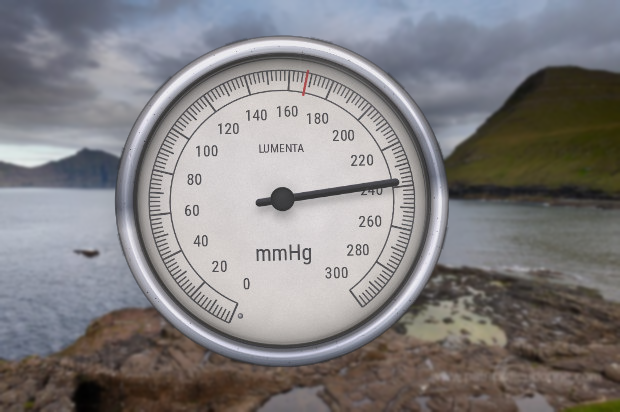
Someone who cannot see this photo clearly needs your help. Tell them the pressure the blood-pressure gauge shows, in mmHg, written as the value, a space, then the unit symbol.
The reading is 238 mmHg
